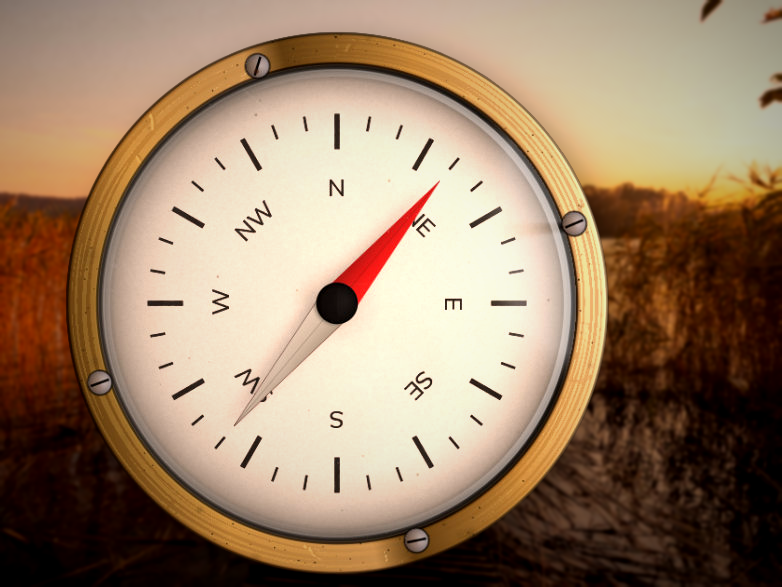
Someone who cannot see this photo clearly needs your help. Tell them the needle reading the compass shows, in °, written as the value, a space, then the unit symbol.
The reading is 40 °
